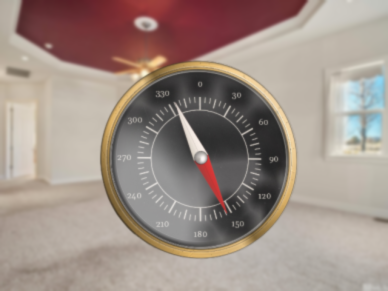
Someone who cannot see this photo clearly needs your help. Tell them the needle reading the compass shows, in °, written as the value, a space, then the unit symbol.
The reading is 155 °
